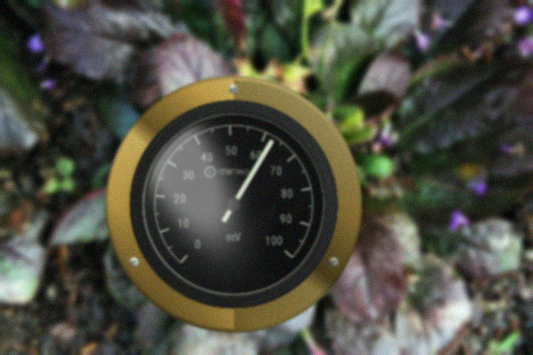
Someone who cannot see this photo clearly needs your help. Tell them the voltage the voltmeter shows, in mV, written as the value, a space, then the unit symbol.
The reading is 62.5 mV
